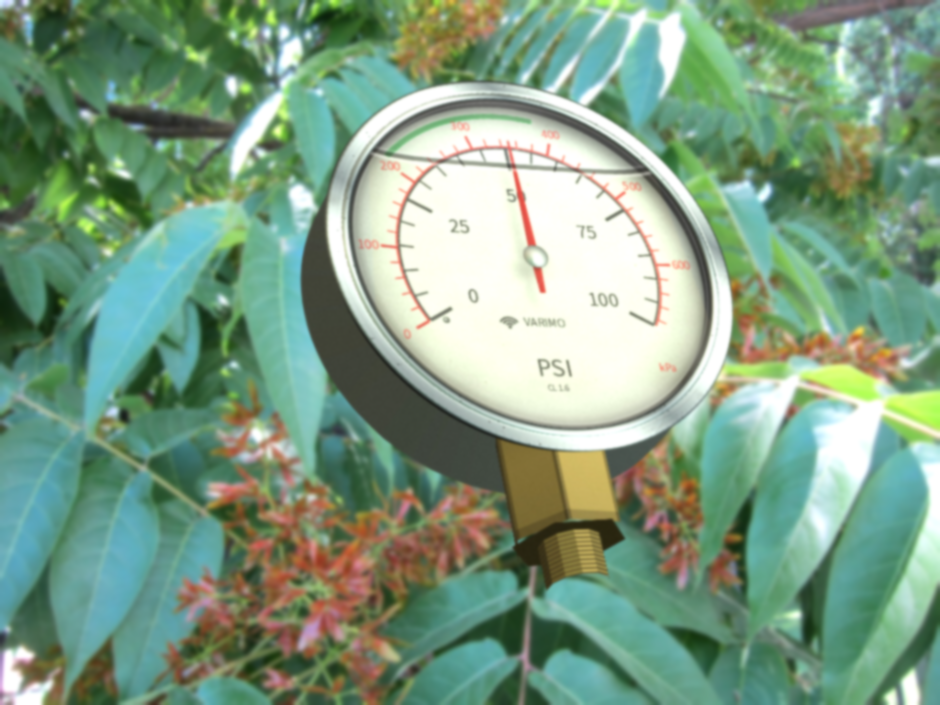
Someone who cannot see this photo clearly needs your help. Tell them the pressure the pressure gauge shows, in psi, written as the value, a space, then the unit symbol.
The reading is 50 psi
